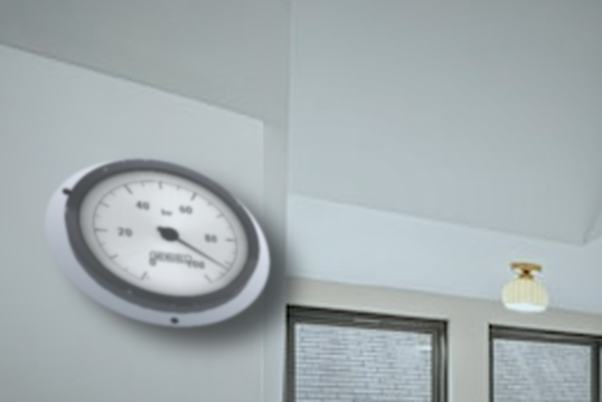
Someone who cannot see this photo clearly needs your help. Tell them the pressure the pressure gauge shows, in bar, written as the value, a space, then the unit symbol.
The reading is 92.5 bar
